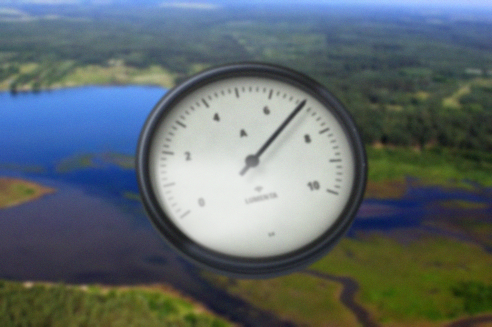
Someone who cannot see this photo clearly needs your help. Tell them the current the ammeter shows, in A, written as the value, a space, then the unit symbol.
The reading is 7 A
